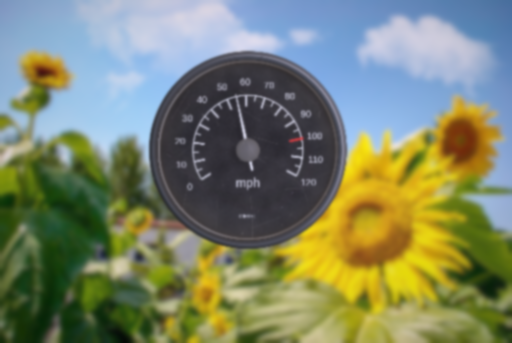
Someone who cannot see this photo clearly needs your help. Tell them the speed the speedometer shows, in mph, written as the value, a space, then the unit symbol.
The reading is 55 mph
